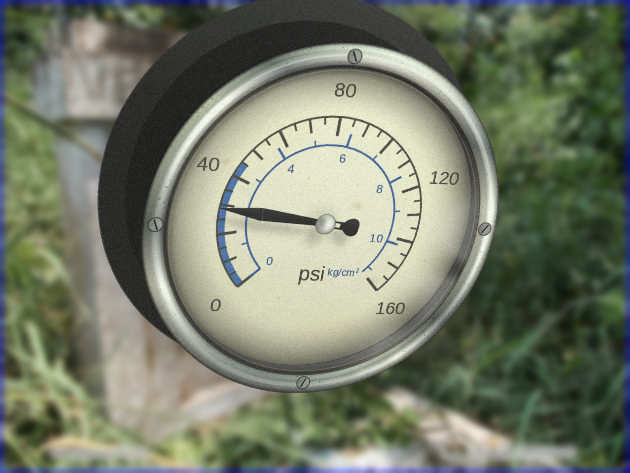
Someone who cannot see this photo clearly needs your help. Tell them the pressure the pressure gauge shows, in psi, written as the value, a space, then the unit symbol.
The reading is 30 psi
